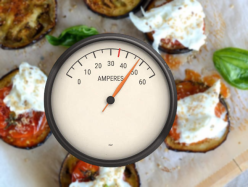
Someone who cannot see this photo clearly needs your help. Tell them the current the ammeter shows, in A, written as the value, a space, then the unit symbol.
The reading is 47.5 A
